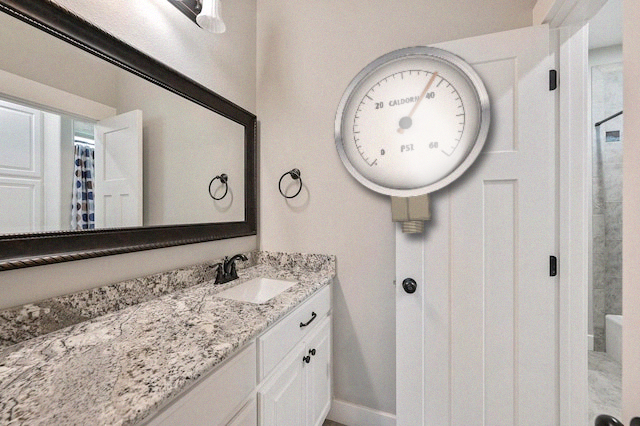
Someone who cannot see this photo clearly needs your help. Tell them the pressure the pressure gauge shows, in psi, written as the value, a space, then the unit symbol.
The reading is 38 psi
